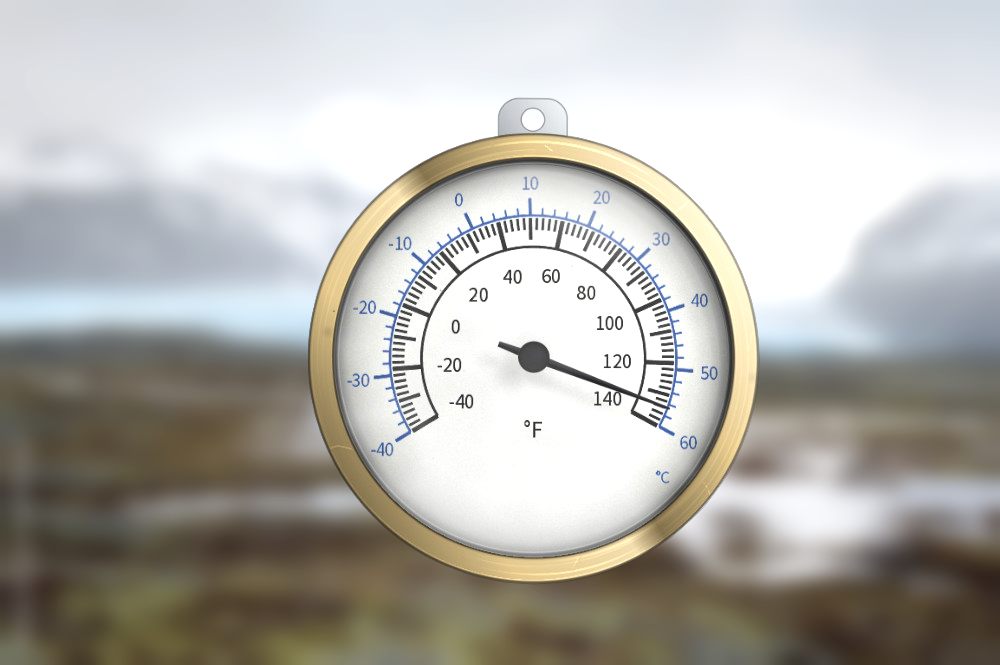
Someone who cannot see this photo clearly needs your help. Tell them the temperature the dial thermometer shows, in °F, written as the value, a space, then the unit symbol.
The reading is 134 °F
